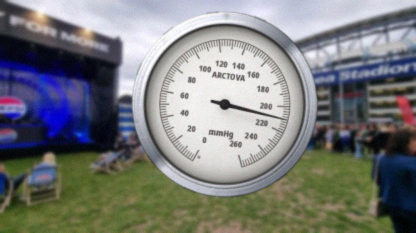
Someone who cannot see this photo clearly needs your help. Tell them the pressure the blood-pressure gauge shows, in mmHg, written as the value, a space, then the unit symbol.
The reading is 210 mmHg
